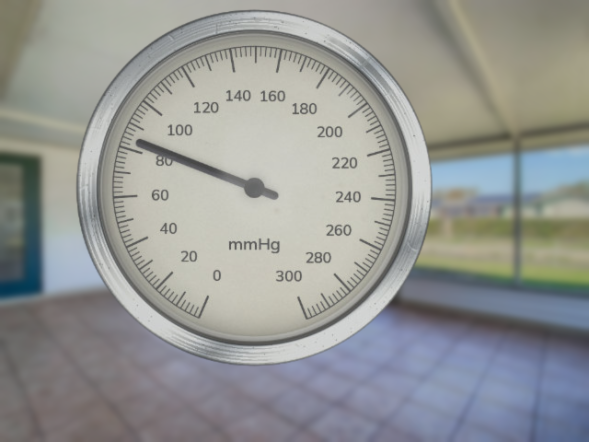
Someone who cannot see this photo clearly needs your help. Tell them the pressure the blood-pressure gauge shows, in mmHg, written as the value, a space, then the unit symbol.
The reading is 84 mmHg
